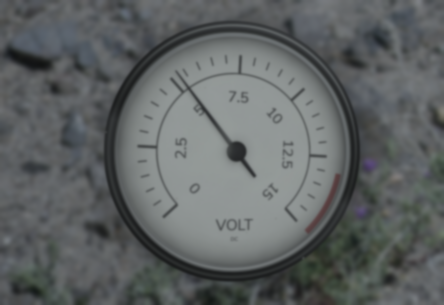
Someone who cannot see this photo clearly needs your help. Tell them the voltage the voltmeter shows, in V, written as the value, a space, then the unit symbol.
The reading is 5.25 V
